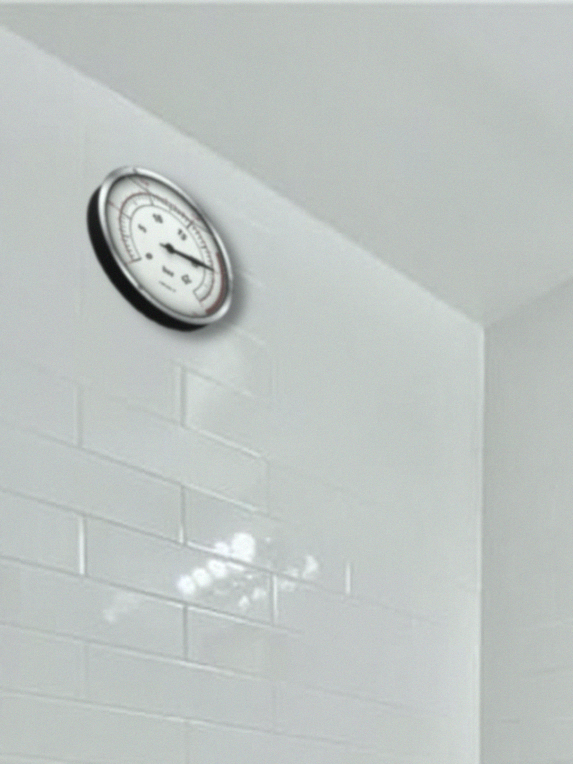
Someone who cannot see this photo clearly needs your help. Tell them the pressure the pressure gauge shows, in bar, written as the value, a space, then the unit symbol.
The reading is 20 bar
